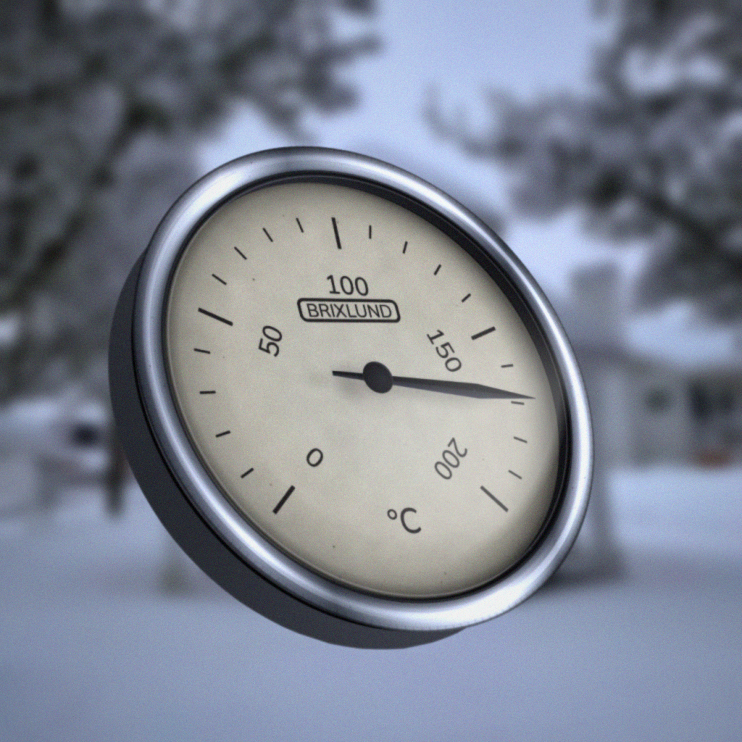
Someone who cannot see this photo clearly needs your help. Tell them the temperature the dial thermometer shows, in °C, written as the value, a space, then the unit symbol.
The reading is 170 °C
